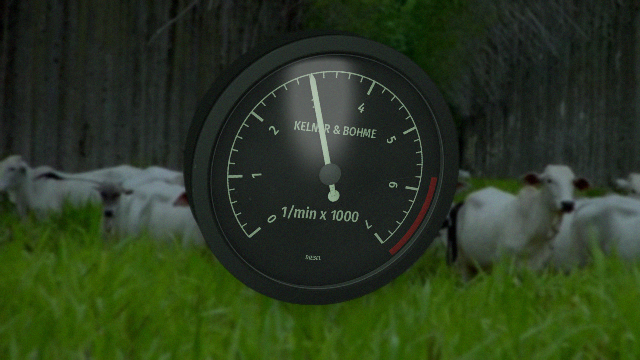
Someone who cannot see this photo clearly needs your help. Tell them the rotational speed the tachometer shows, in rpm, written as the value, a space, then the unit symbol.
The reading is 3000 rpm
